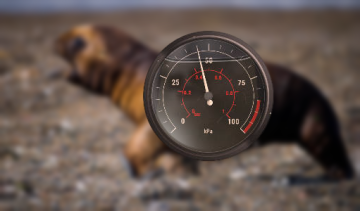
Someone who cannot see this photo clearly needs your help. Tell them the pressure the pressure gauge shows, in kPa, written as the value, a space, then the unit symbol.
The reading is 45 kPa
